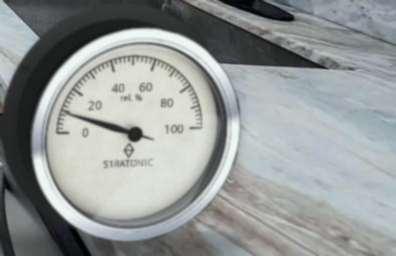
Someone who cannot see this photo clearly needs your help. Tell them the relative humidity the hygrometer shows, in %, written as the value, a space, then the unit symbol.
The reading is 10 %
